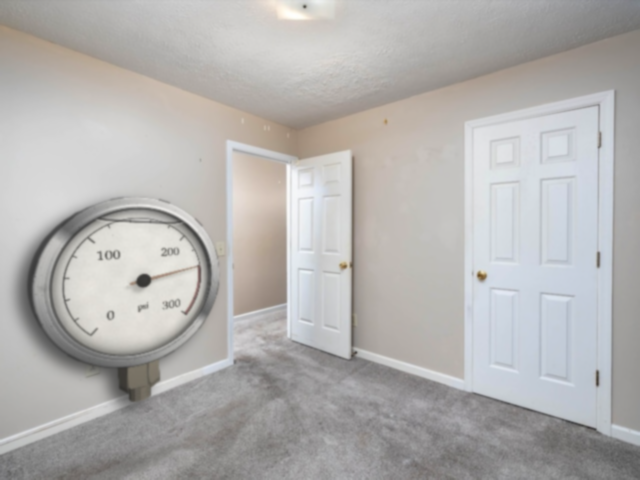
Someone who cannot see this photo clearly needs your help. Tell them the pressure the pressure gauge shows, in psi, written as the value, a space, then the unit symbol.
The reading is 240 psi
